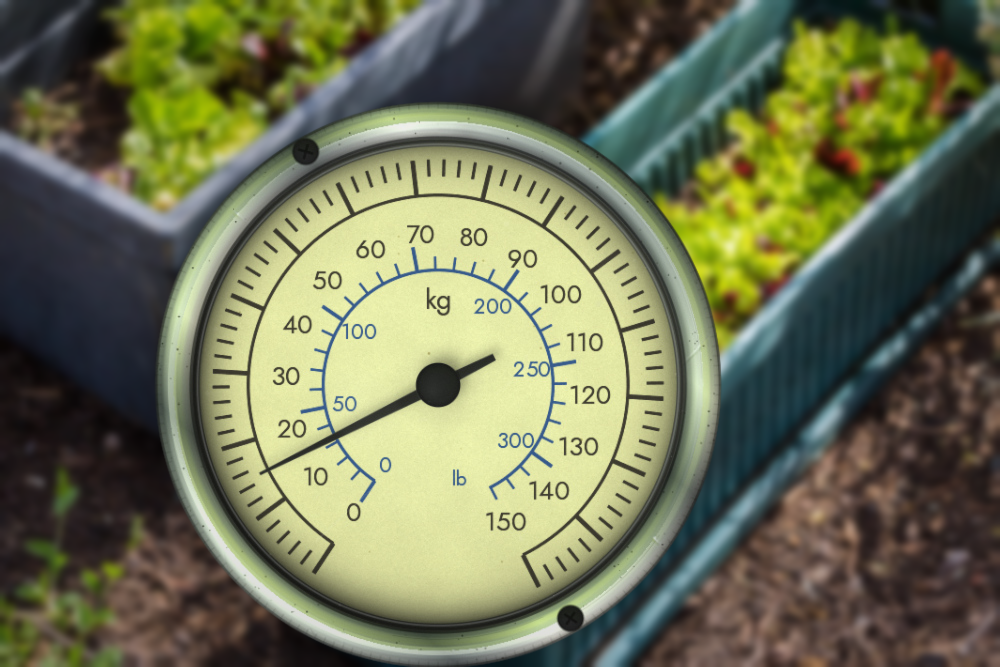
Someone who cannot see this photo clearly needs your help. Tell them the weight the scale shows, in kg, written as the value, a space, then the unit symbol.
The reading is 15 kg
